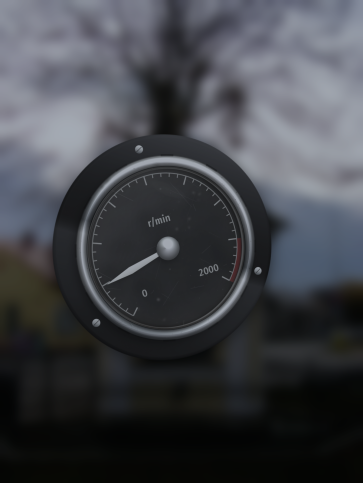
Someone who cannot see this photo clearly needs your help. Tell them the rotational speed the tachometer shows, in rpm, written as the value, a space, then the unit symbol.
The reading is 250 rpm
